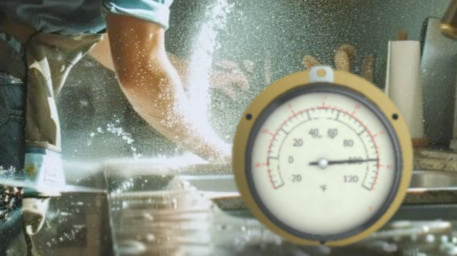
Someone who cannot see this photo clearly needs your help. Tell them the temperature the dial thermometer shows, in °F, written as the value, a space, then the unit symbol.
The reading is 100 °F
